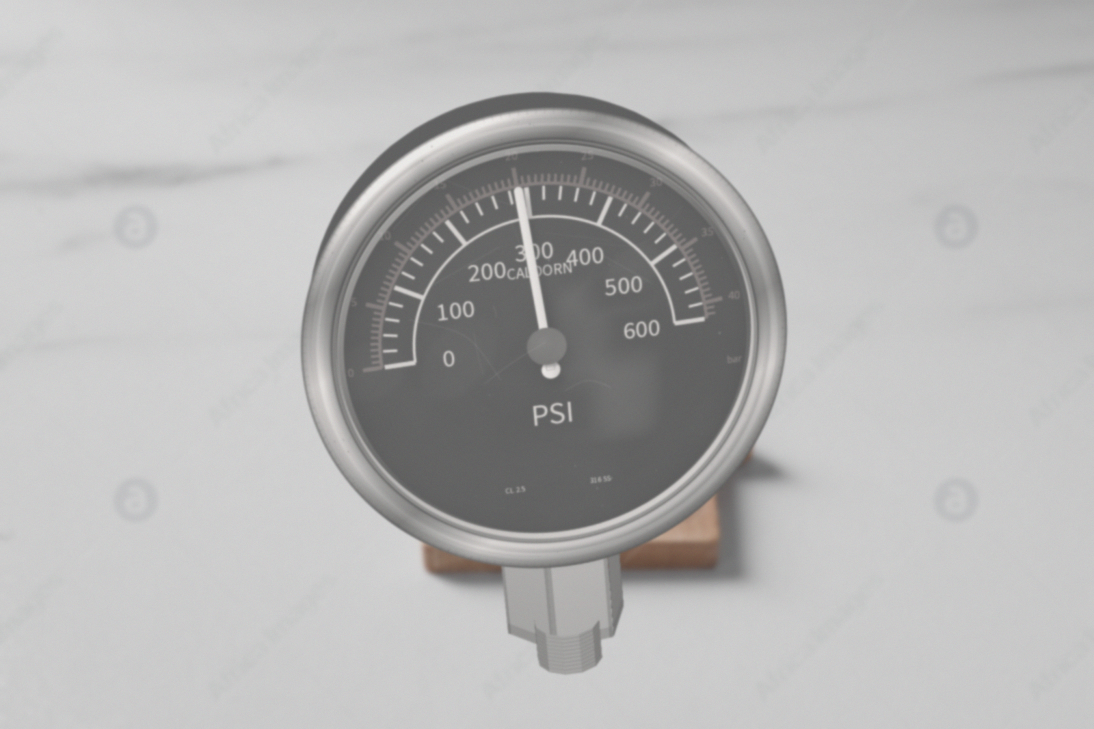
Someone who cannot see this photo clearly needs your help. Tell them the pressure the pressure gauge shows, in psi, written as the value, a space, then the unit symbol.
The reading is 290 psi
